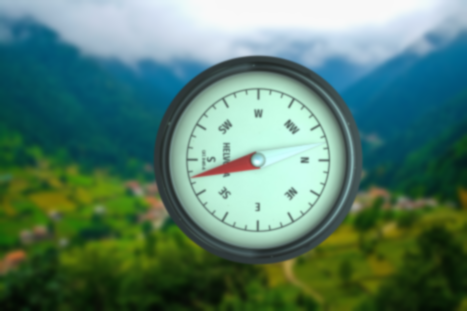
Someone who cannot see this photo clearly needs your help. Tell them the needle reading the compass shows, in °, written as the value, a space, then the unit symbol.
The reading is 165 °
